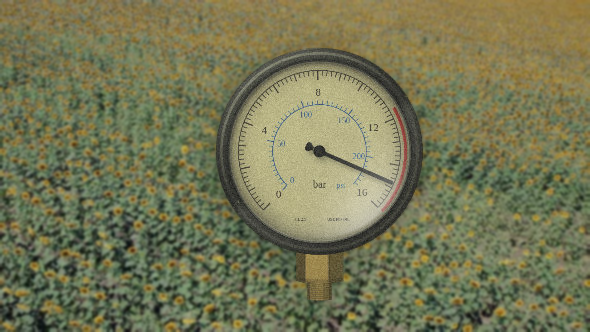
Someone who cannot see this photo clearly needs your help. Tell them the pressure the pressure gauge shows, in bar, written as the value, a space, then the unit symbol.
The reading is 14.8 bar
